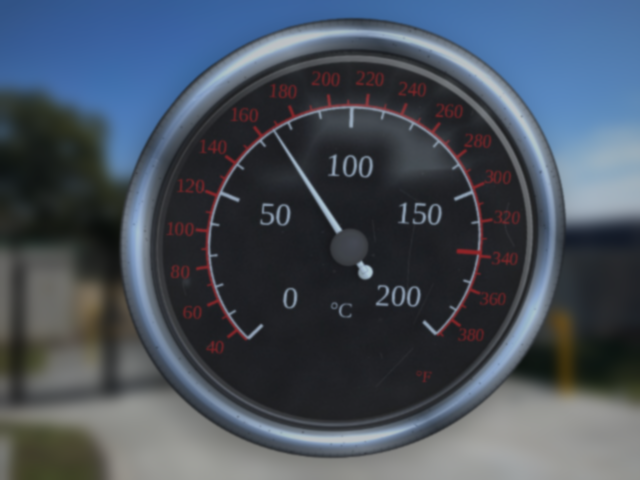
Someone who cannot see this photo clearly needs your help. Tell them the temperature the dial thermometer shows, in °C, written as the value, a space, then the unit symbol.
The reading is 75 °C
